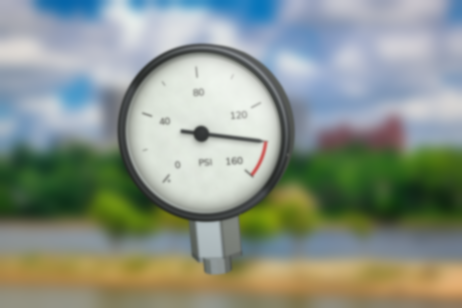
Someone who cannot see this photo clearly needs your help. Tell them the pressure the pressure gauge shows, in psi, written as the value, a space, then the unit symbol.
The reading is 140 psi
